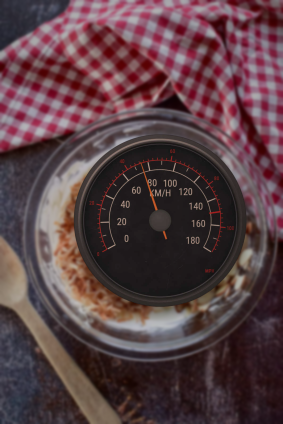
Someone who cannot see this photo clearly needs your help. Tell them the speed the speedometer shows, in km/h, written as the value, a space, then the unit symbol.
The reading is 75 km/h
